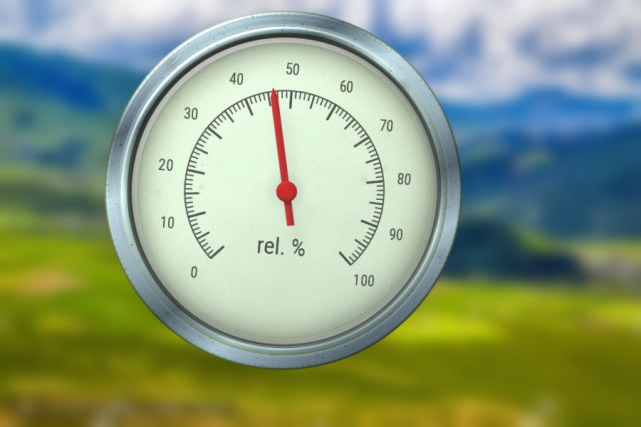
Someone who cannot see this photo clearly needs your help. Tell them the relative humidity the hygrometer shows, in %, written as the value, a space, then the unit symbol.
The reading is 46 %
